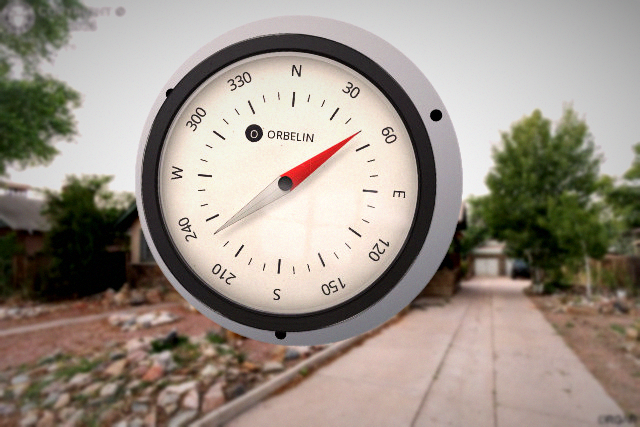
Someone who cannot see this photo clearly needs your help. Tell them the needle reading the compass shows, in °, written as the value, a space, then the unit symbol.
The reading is 50 °
